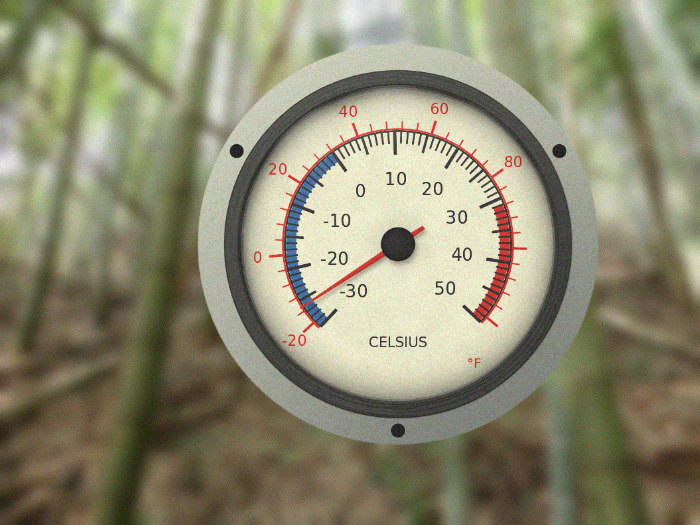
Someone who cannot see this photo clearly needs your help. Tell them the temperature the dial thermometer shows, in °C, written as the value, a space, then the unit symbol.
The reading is -26 °C
